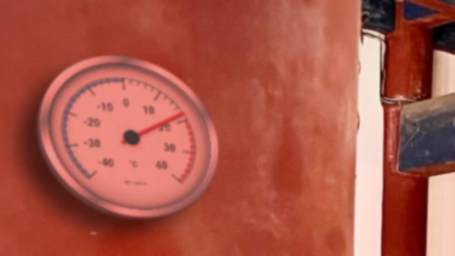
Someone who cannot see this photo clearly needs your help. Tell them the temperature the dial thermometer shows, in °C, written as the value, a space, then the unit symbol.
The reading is 18 °C
